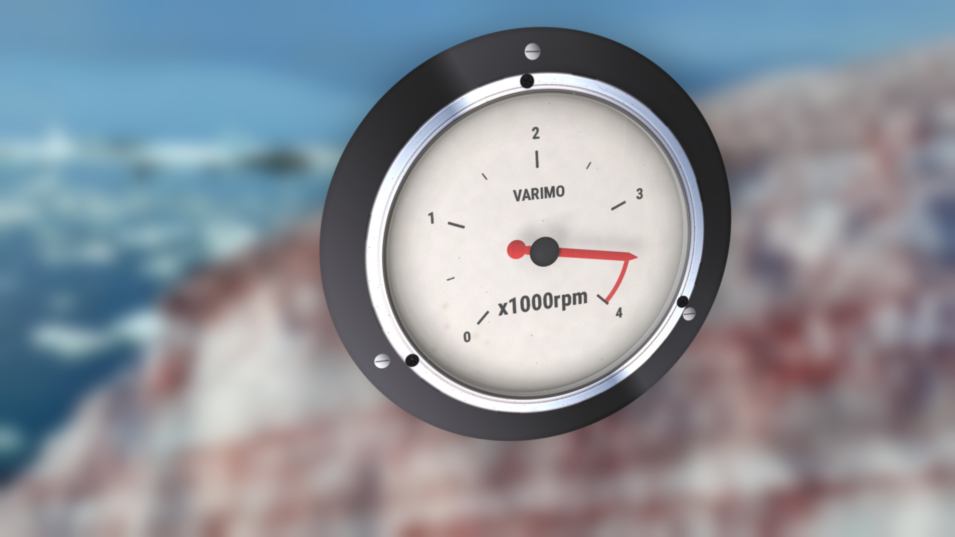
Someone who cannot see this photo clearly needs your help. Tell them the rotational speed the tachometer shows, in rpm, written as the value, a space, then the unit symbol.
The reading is 3500 rpm
